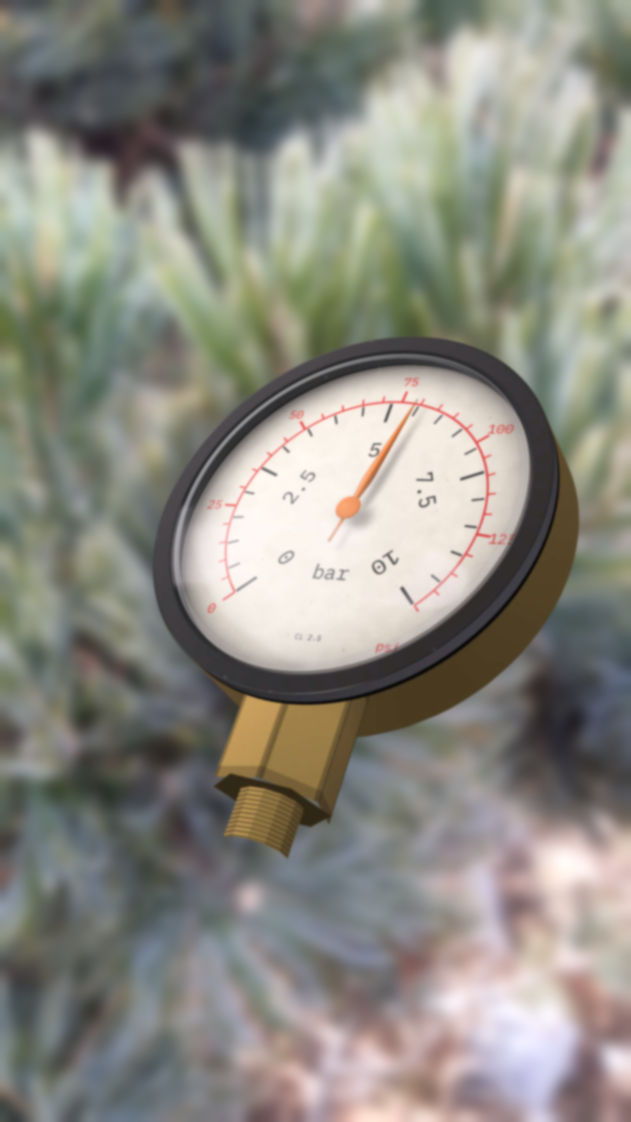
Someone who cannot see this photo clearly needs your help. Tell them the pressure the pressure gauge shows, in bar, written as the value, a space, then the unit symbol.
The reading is 5.5 bar
